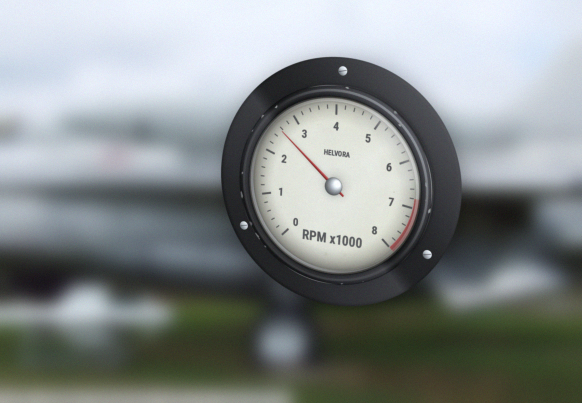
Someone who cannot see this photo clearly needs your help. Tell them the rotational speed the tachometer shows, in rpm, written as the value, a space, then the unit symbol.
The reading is 2600 rpm
